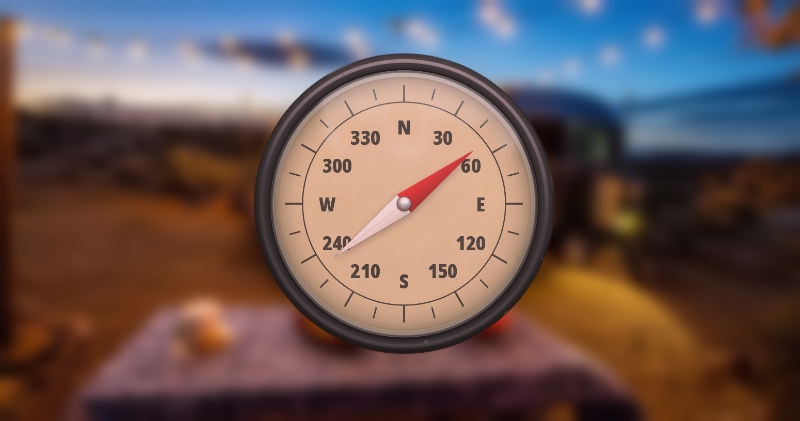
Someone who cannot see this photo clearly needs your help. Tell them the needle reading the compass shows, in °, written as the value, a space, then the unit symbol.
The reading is 52.5 °
